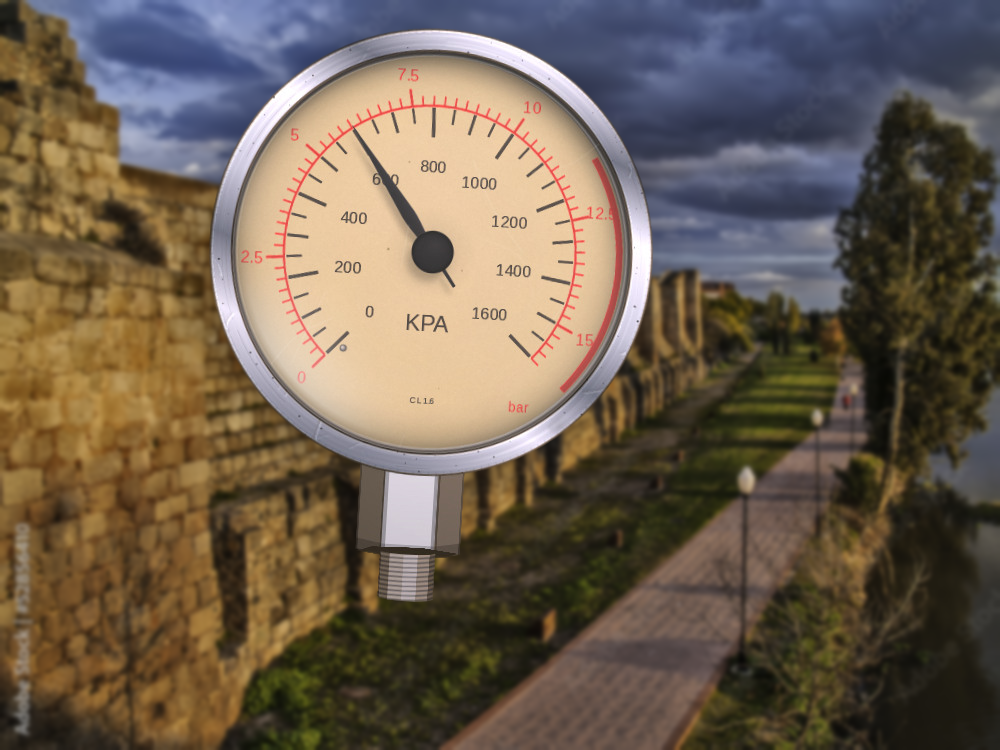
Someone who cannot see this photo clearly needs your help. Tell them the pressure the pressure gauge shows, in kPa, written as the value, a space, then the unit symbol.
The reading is 600 kPa
